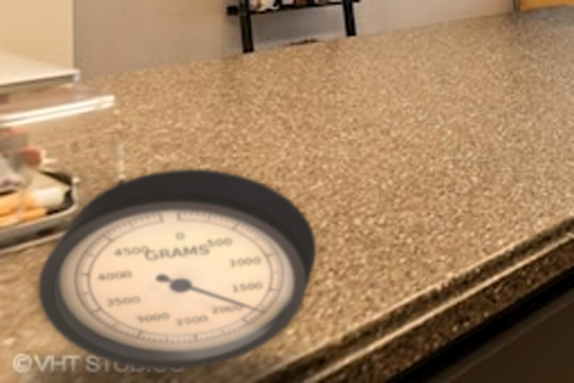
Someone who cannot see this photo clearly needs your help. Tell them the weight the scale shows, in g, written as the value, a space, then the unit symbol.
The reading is 1750 g
